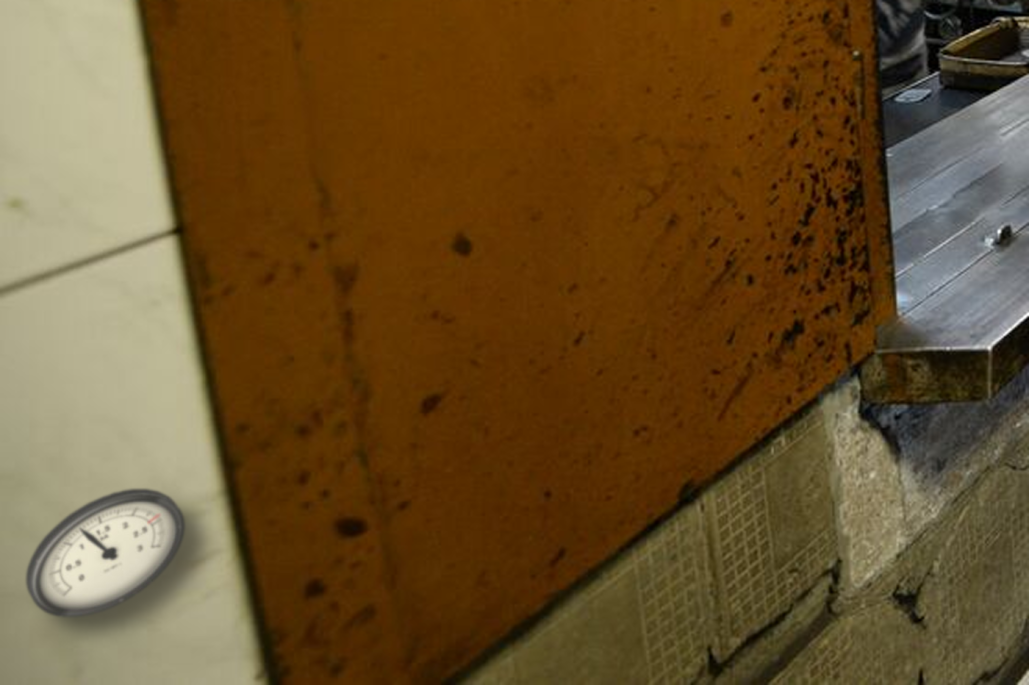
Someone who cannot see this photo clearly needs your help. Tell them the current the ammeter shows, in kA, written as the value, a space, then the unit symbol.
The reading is 1.25 kA
